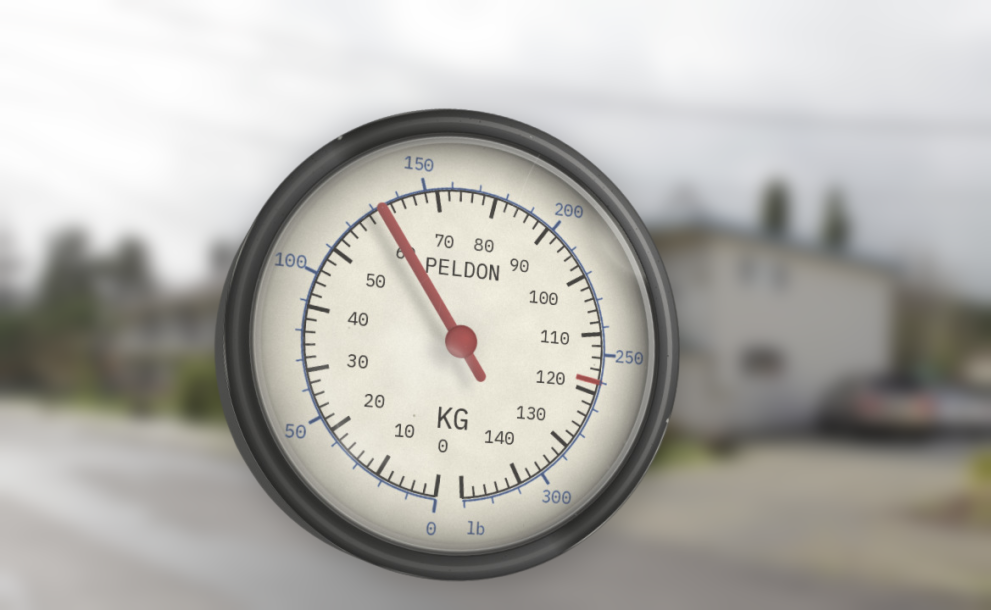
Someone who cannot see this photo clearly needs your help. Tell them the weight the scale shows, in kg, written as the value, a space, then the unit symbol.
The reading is 60 kg
